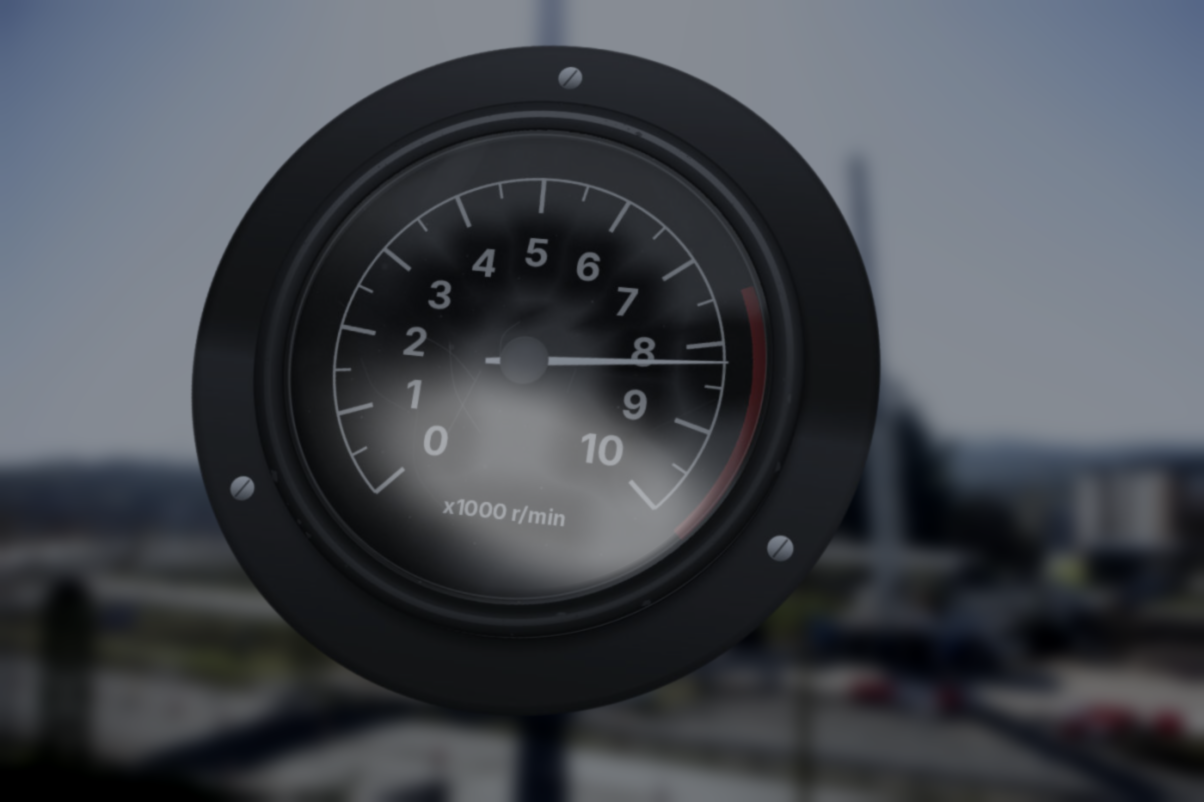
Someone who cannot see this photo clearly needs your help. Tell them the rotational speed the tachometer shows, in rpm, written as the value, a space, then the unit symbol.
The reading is 8250 rpm
